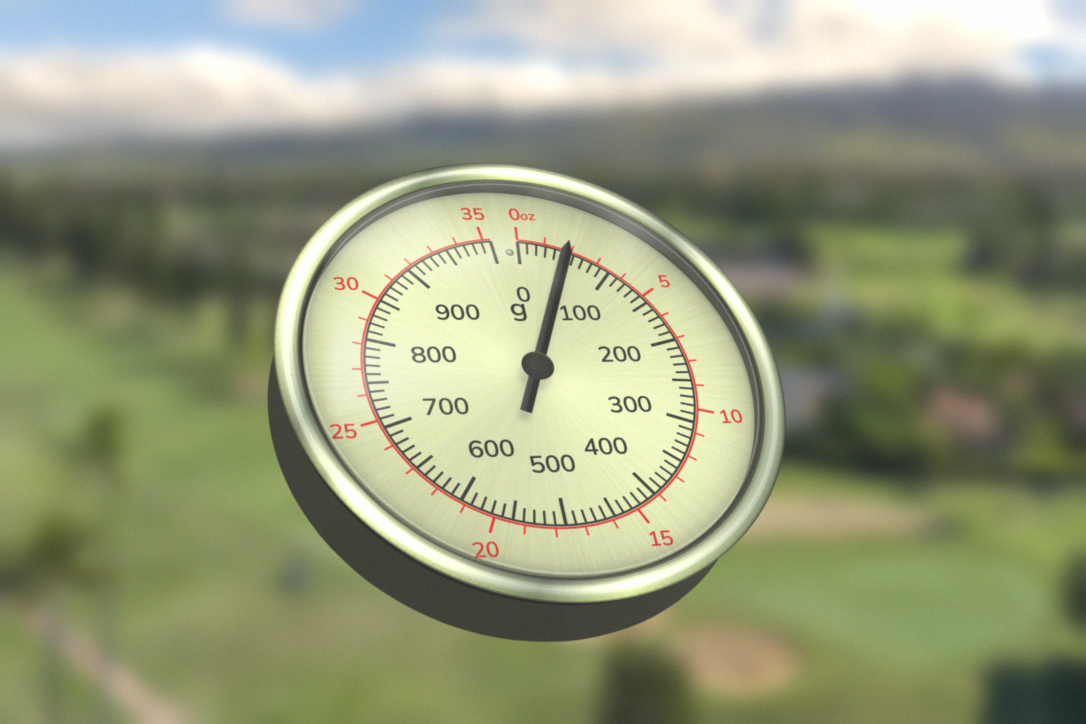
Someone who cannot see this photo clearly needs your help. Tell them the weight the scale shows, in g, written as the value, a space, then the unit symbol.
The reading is 50 g
